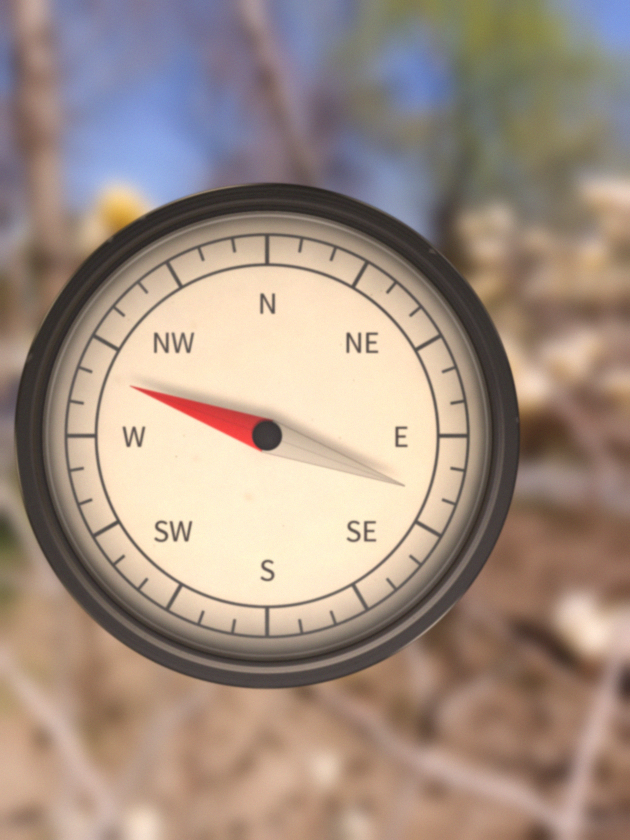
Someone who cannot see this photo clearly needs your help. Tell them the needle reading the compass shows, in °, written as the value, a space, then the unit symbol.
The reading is 290 °
